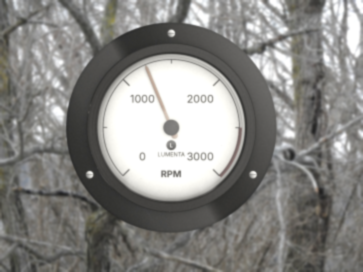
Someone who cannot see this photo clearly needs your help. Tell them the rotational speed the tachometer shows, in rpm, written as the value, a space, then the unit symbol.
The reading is 1250 rpm
